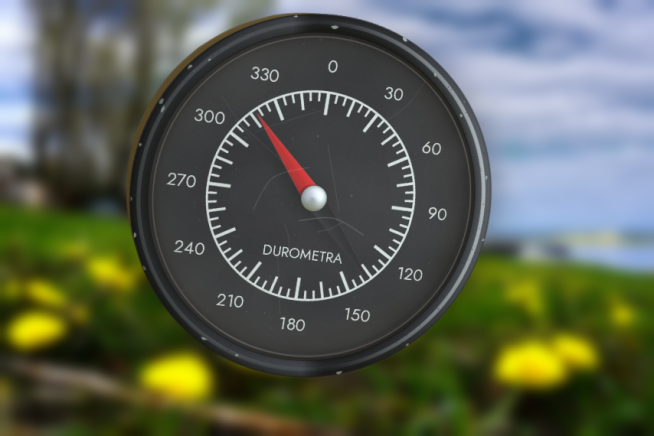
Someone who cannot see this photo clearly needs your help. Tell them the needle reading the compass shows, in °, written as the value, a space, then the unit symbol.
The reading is 317.5 °
